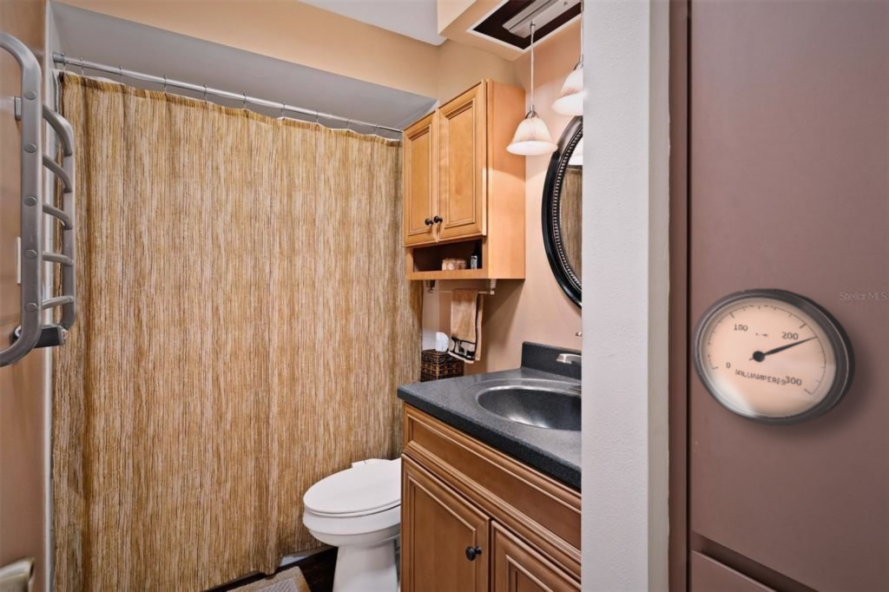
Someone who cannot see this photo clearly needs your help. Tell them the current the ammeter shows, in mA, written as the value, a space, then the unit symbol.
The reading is 220 mA
